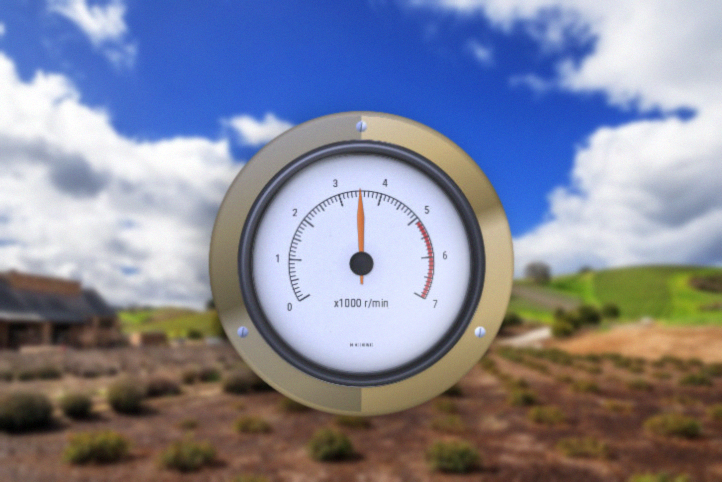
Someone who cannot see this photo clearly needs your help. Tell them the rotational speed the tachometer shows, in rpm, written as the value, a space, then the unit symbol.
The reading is 3500 rpm
